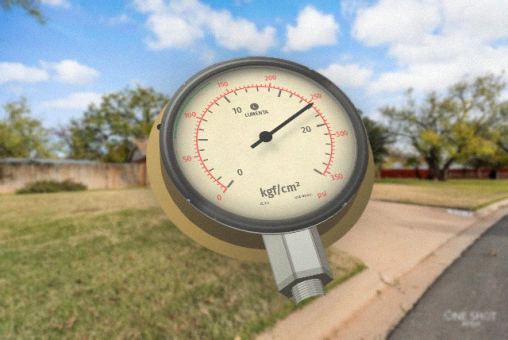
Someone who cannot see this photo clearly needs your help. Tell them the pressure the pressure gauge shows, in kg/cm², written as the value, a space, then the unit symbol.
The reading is 18 kg/cm²
